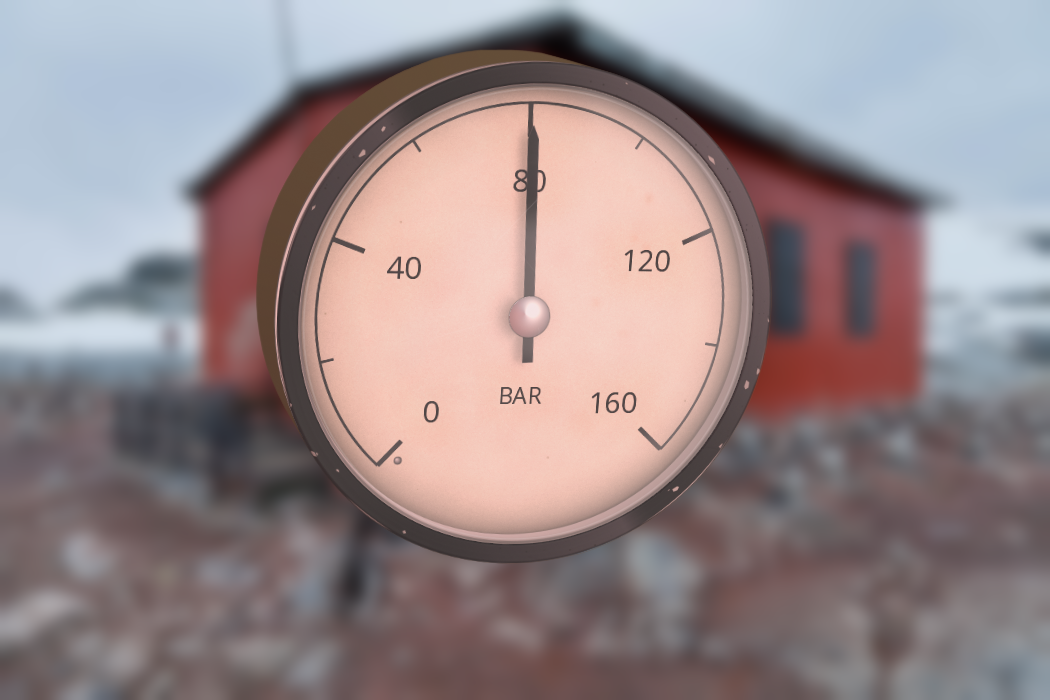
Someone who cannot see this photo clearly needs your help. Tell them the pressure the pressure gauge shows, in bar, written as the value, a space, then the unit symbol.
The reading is 80 bar
